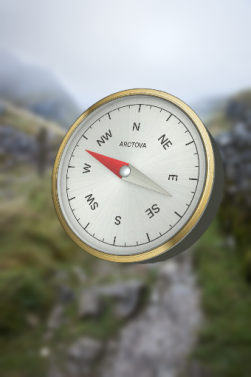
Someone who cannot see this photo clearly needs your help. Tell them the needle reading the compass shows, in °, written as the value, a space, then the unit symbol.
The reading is 290 °
